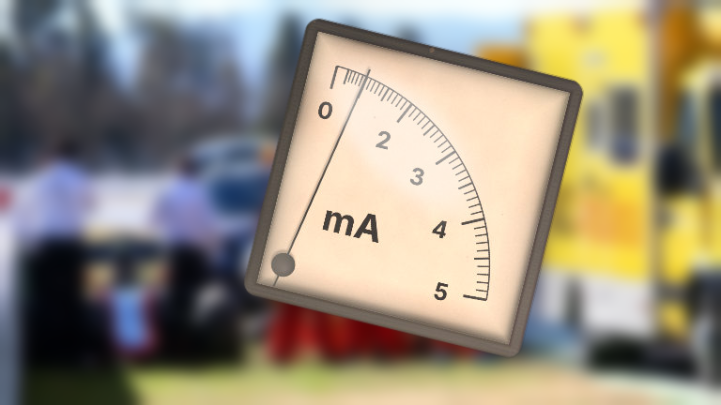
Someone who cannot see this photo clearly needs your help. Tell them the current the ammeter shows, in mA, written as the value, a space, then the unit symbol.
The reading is 1 mA
